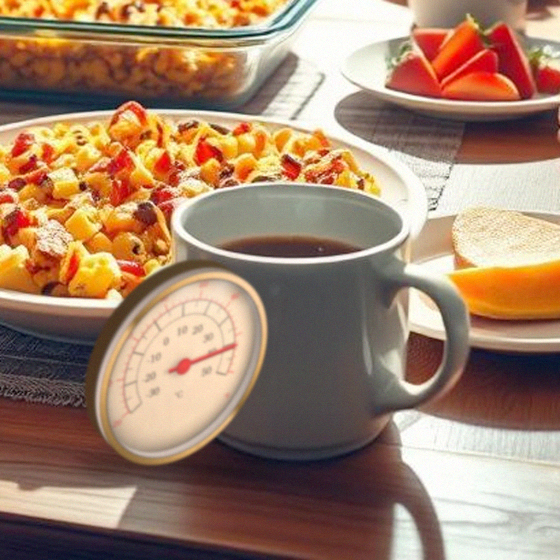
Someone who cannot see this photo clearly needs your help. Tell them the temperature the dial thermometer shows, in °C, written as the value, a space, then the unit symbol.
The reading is 40 °C
